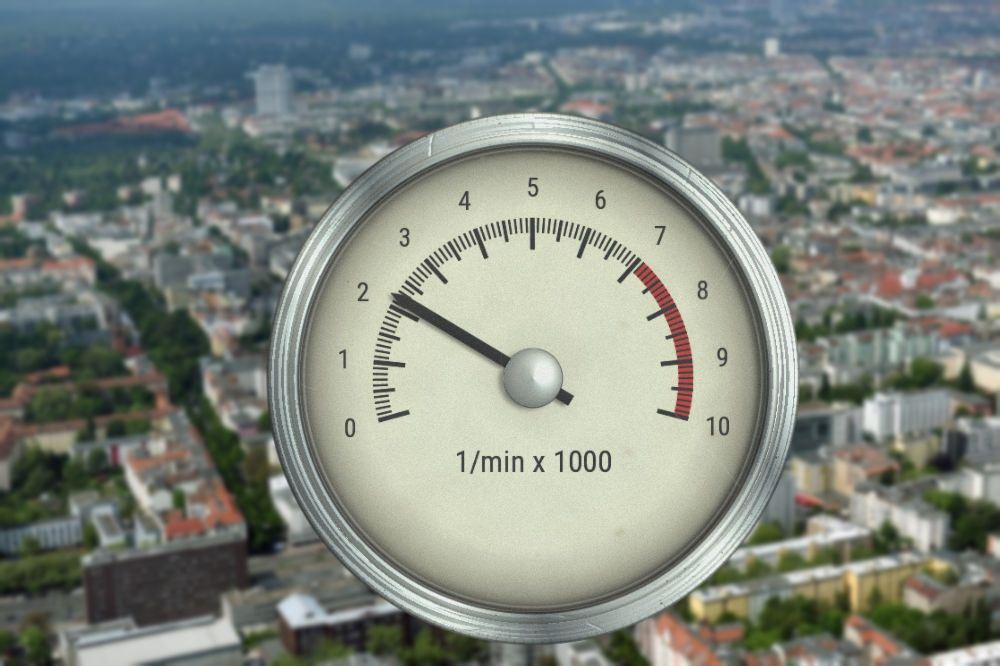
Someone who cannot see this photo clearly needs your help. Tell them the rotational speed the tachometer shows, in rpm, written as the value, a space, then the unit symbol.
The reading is 2200 rpm
